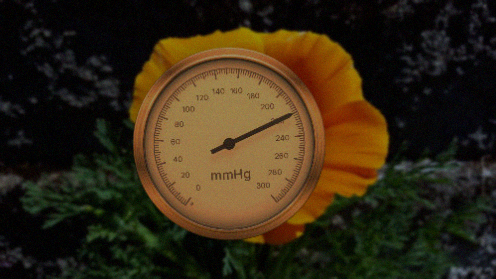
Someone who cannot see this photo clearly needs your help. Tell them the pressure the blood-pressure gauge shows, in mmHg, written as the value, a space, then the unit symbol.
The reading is 220 mmHg
